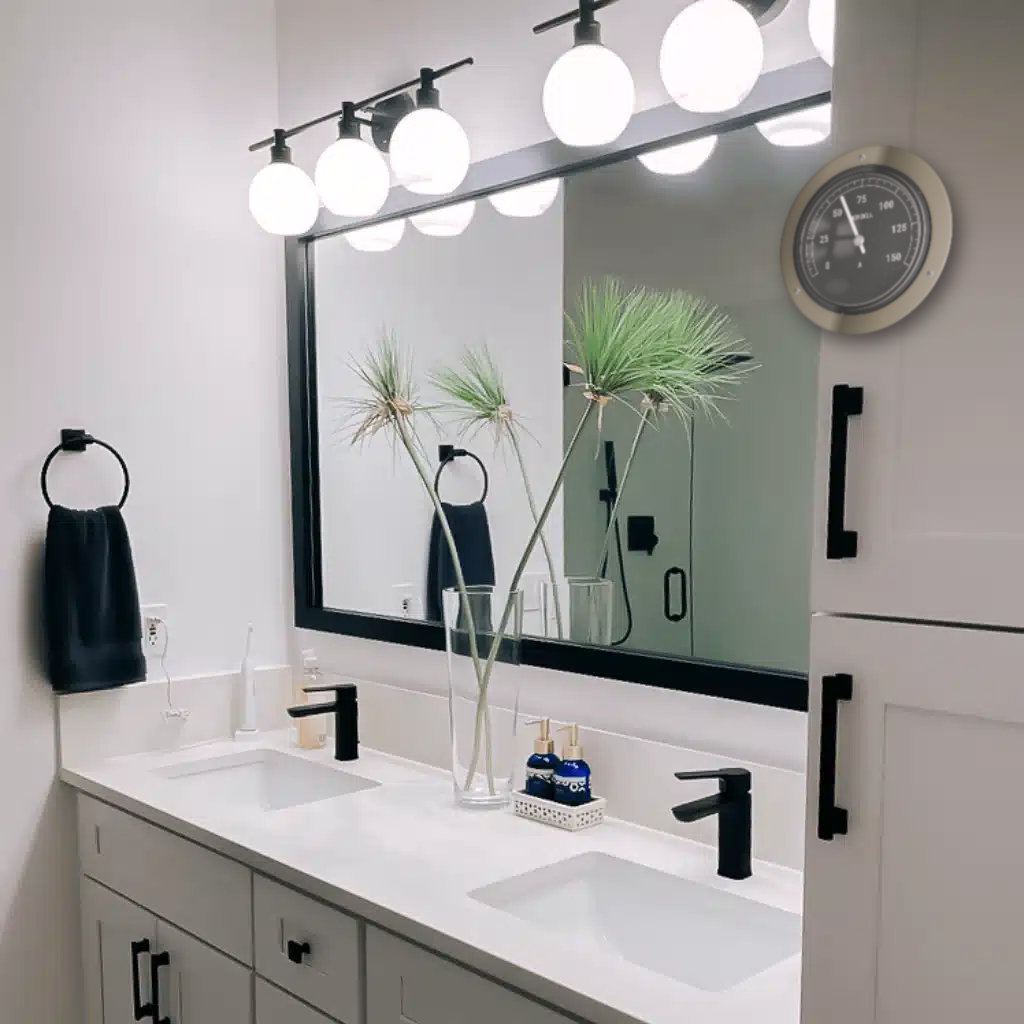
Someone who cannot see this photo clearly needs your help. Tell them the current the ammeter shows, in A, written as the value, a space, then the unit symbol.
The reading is 60 A
